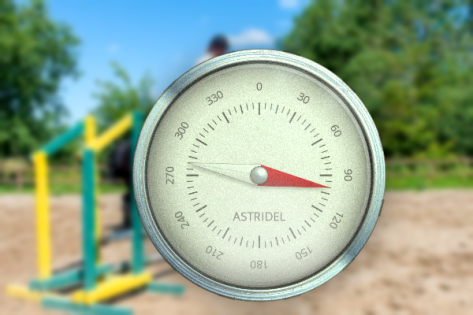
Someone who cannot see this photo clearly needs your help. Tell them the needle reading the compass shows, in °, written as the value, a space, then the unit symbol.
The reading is 100 °
